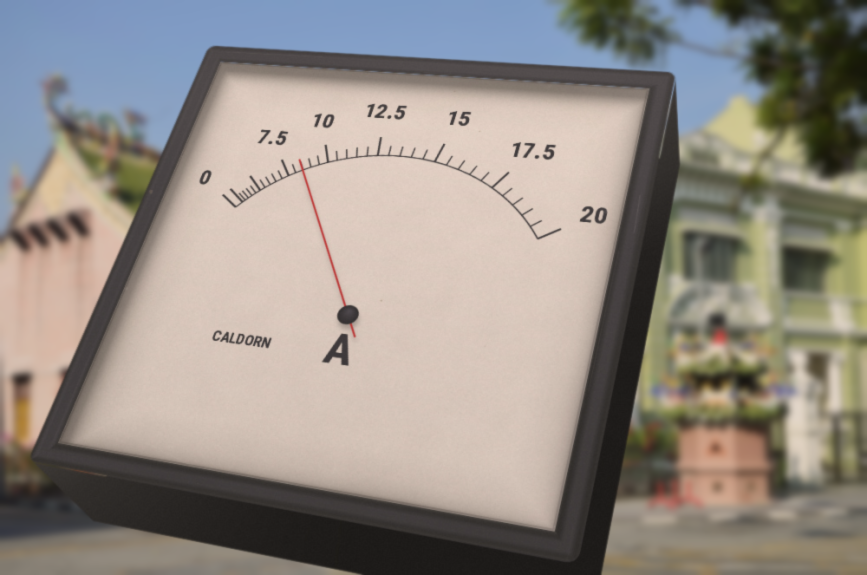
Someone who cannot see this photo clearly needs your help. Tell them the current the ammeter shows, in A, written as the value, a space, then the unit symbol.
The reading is 8.5 A
